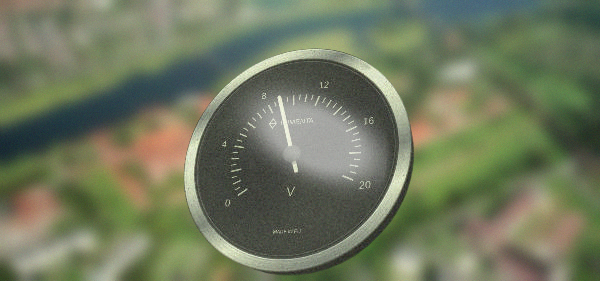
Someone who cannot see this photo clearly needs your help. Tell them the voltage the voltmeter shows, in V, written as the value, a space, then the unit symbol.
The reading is 9 V
